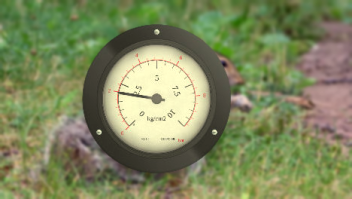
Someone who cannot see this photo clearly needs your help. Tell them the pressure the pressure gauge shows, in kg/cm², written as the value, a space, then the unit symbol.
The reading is 2 kg/cm²
